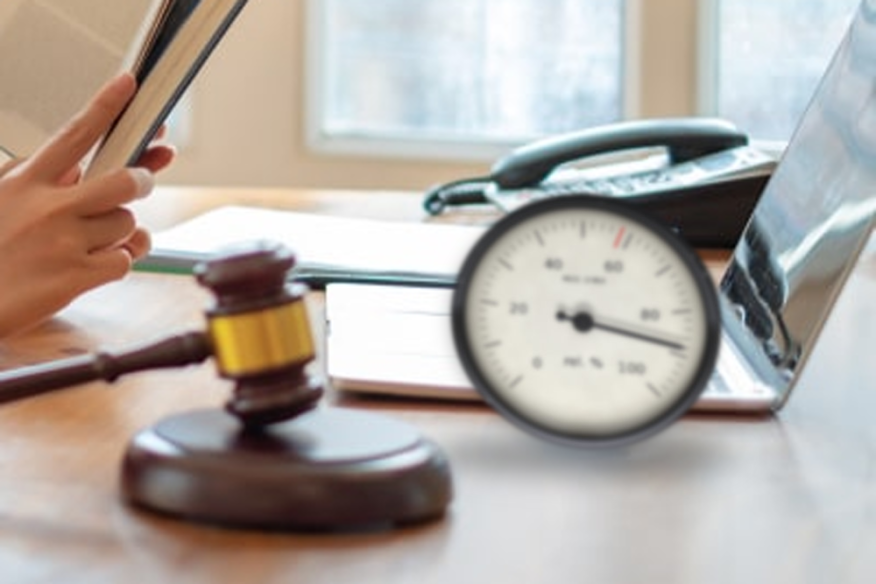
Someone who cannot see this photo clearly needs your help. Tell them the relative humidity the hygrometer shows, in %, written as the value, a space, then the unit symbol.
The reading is 88 %
